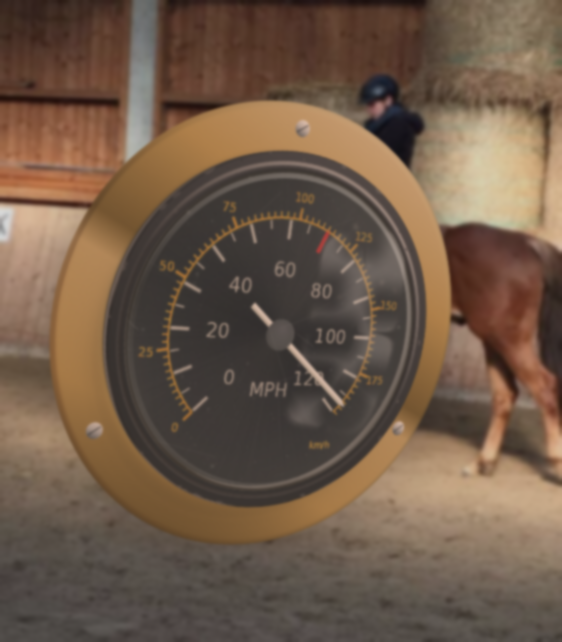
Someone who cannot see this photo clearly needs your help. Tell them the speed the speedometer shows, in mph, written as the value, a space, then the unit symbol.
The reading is 117.5 mph
